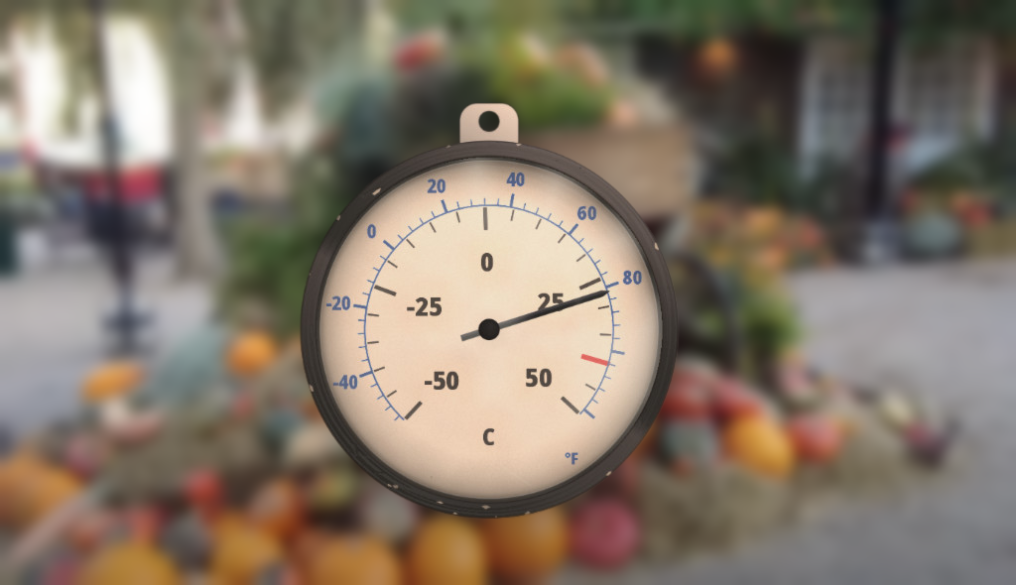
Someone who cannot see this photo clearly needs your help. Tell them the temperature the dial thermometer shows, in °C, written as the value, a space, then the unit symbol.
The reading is 27.5 °C
